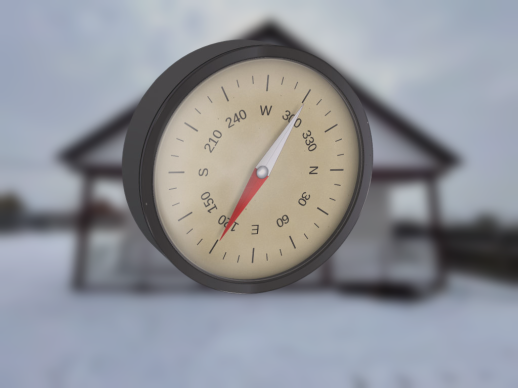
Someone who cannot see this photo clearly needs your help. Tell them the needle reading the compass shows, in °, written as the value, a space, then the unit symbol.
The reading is 120 °
